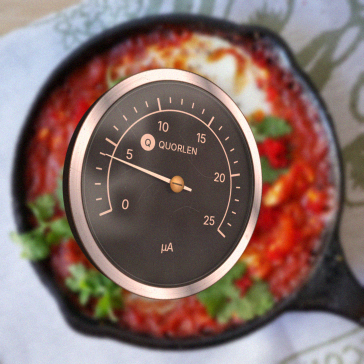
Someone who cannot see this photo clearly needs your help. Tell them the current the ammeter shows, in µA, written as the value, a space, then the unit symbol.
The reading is 4 µA
